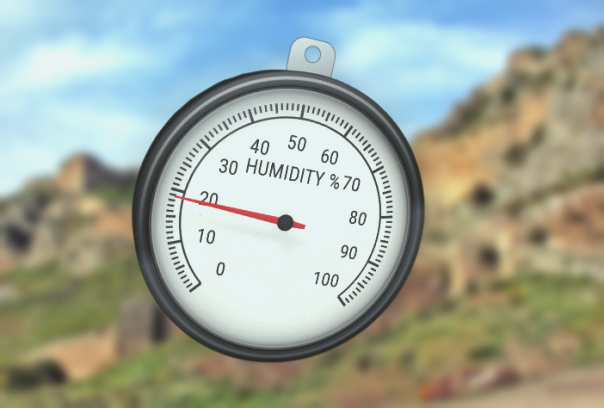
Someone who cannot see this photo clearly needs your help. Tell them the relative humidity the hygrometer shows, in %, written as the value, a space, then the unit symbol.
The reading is 19 %
